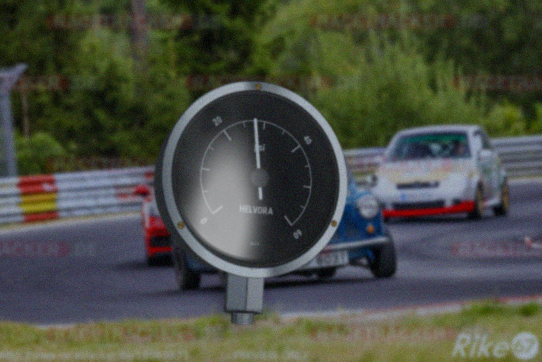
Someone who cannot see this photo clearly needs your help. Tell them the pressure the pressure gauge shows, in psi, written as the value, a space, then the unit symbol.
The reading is 27.5 psi
